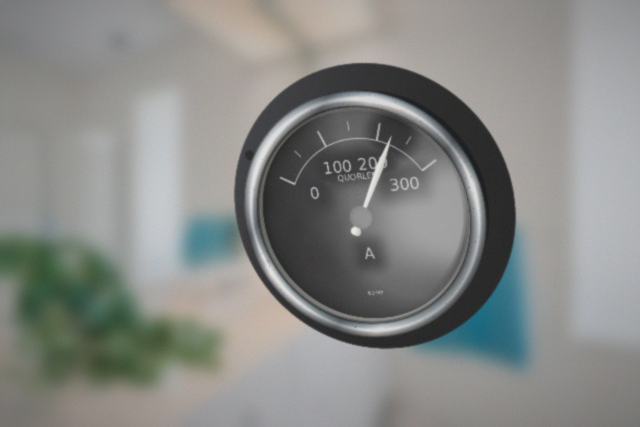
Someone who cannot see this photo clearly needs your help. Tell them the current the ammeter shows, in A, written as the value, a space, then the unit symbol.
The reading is 225 A
